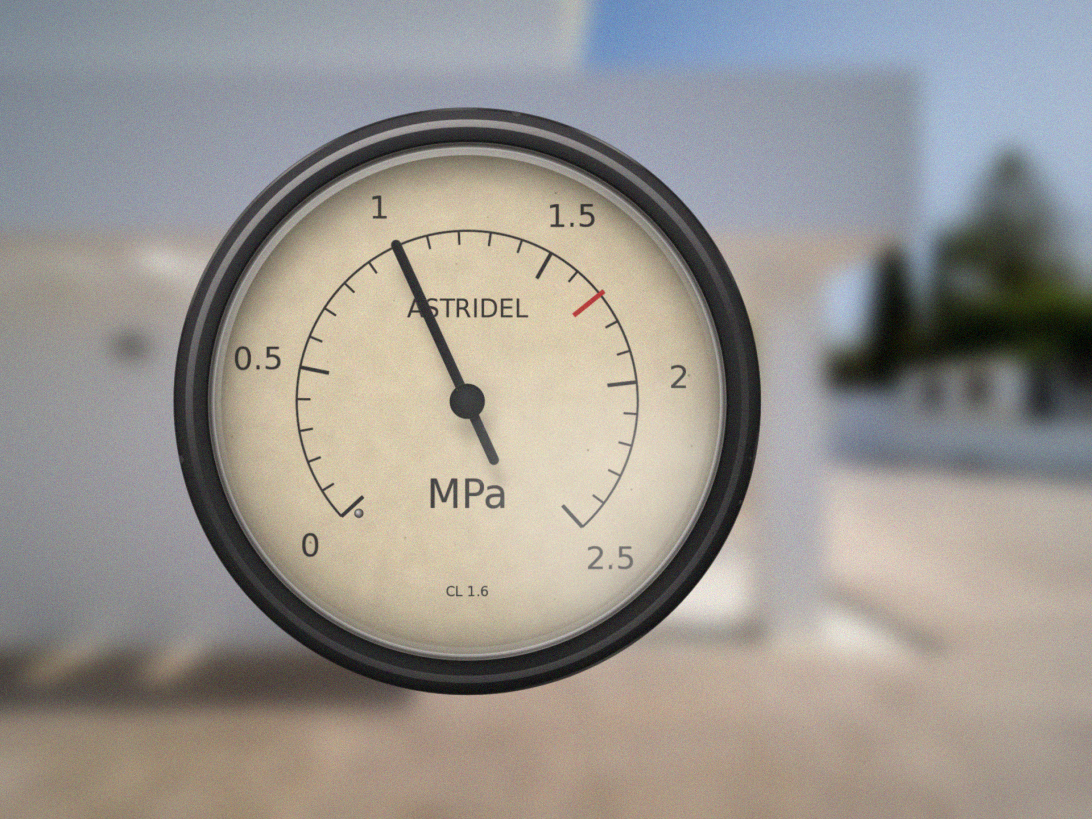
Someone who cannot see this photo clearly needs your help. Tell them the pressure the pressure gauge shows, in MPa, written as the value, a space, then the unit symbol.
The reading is 1 MPa
